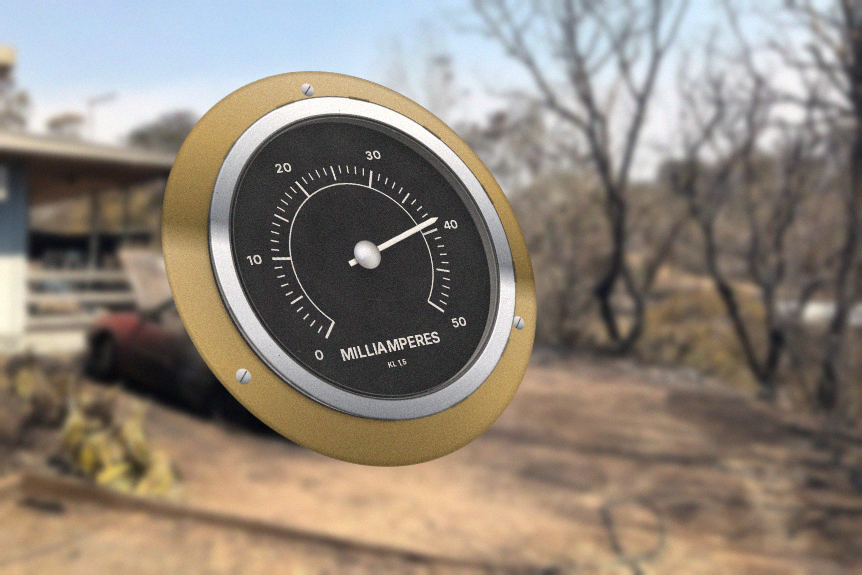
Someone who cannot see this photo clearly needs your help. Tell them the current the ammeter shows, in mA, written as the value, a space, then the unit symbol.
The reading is 39 mA
